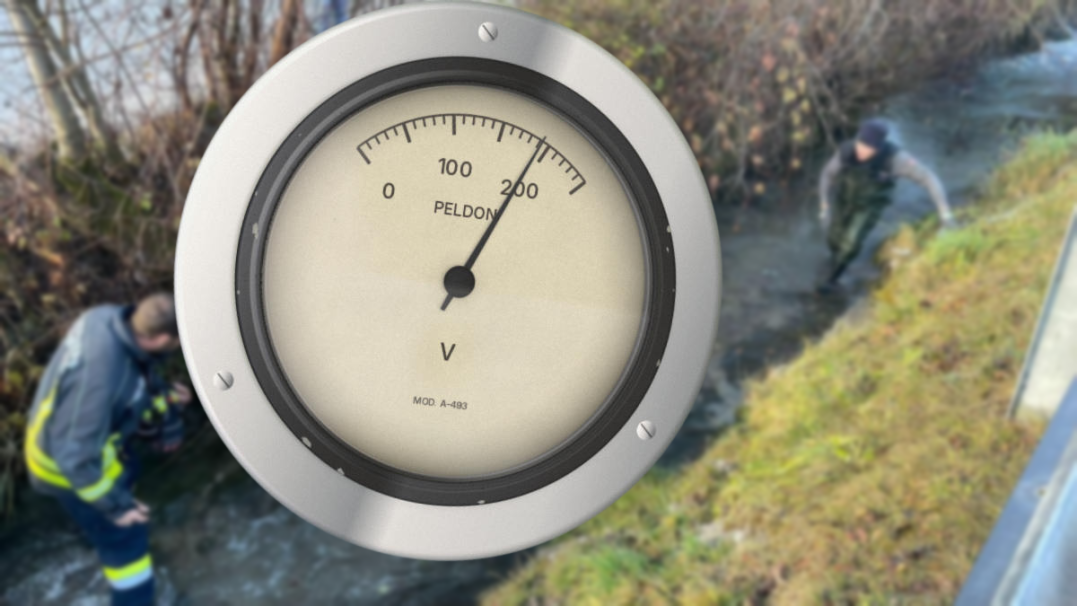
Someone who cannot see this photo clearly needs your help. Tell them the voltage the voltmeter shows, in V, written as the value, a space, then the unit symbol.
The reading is 190 V
